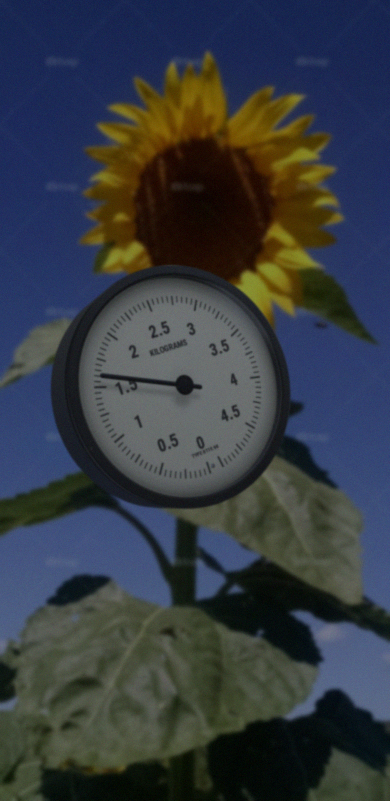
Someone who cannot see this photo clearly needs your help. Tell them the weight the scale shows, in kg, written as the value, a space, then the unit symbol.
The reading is 1.6 kg
